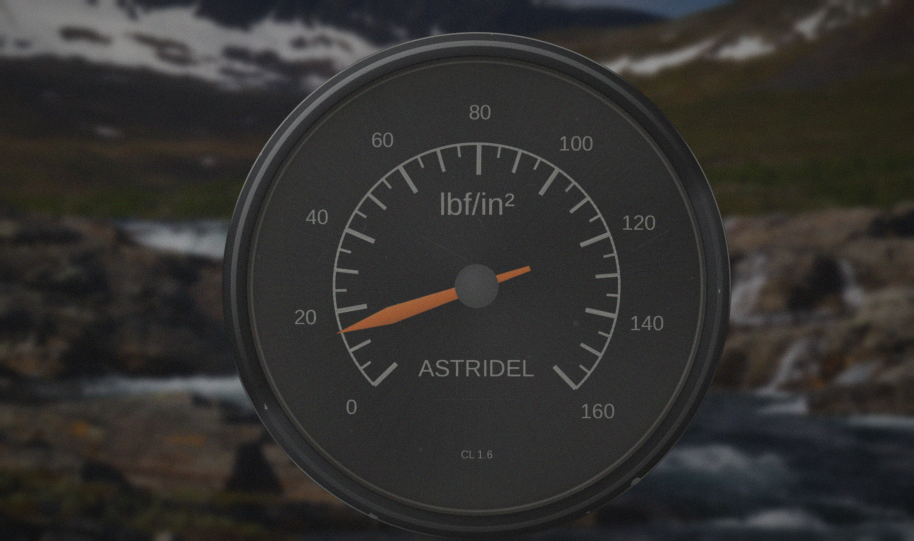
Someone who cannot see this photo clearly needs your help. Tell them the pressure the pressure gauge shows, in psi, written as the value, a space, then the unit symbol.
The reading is 15 psi
